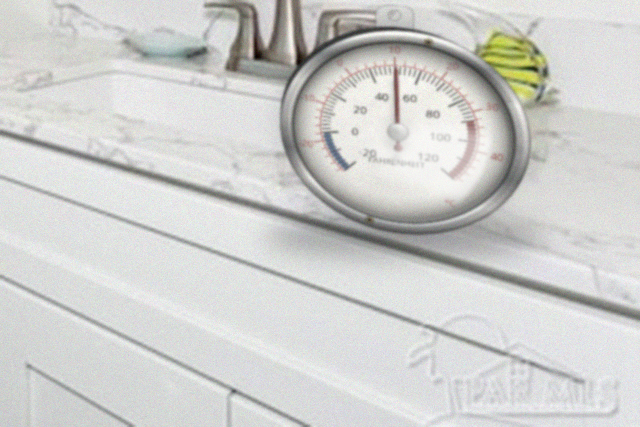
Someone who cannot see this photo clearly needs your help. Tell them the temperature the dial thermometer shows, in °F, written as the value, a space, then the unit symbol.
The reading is 50 °F
